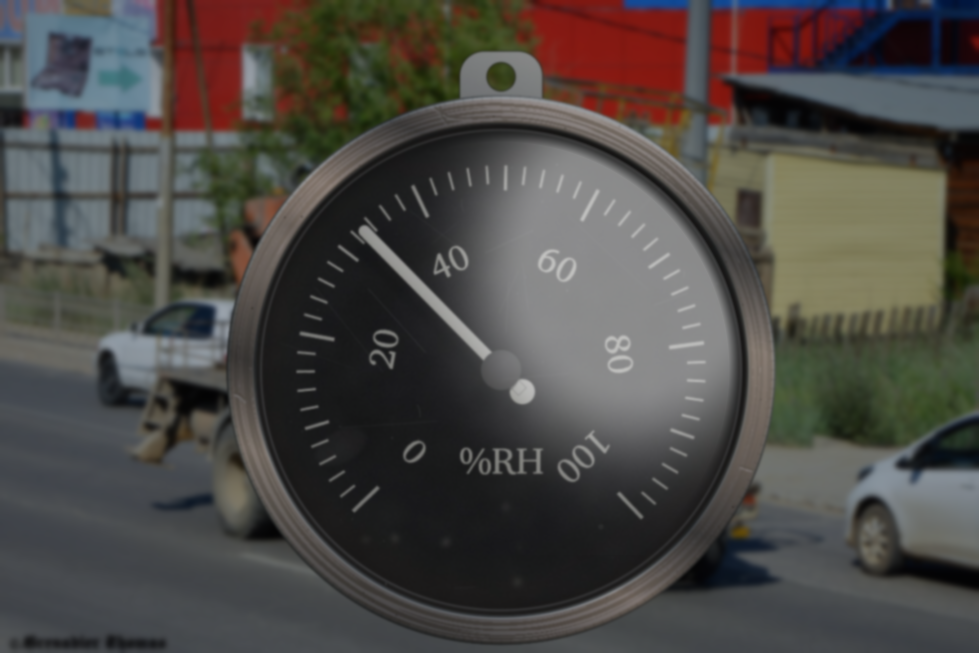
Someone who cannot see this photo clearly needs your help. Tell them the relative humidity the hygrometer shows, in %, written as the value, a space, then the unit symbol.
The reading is 33 %
